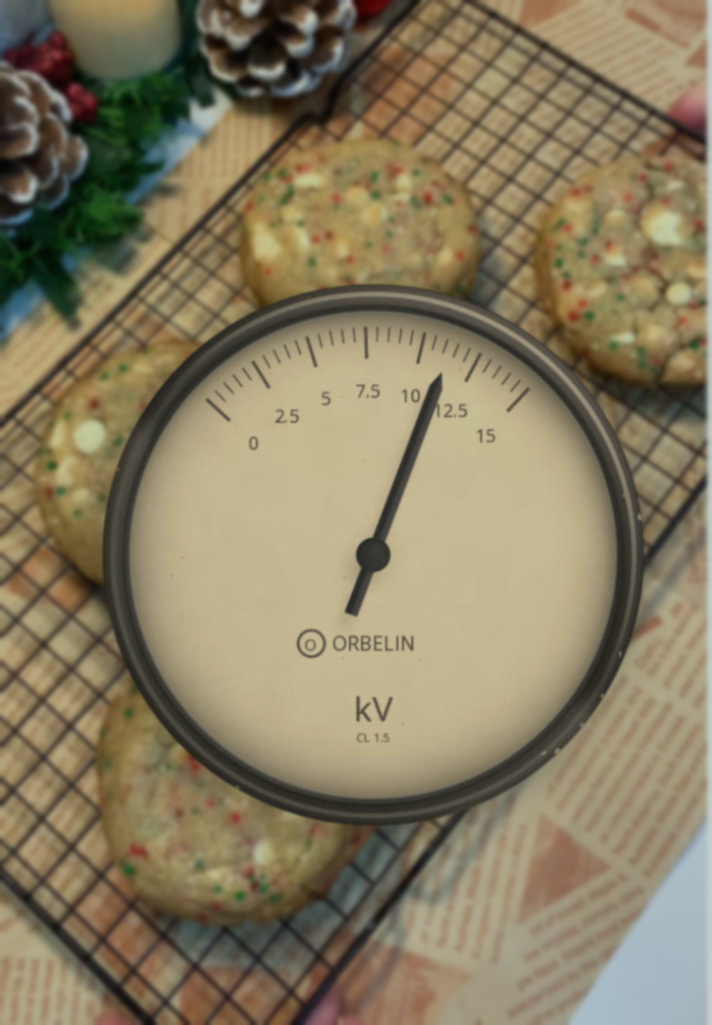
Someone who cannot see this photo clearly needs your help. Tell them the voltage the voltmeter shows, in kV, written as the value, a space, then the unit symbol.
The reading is 11.25 kV
